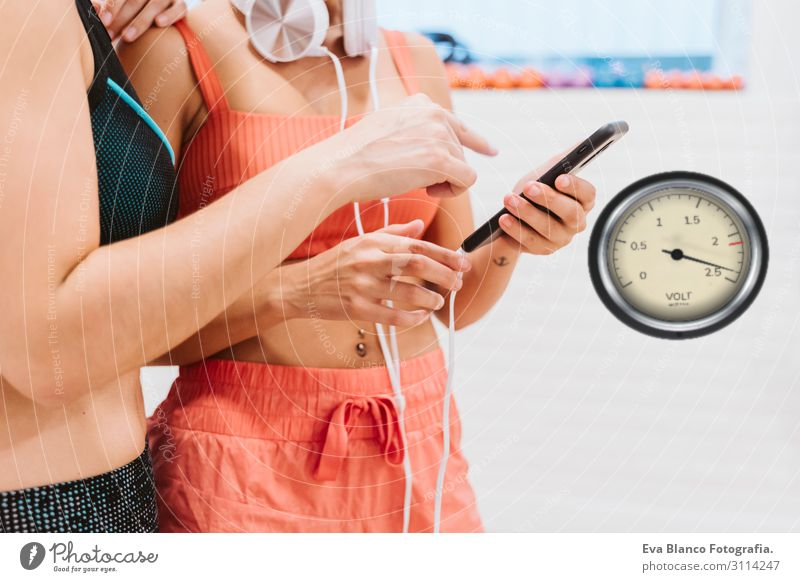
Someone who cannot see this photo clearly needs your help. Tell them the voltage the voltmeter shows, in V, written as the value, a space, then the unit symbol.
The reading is 2.4 V
